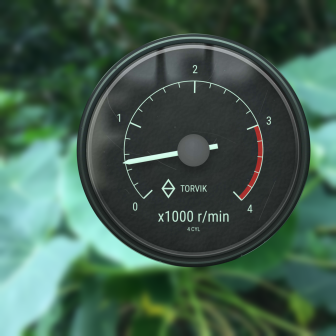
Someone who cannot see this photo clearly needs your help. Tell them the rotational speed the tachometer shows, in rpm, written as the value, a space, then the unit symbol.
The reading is 500 rpm
